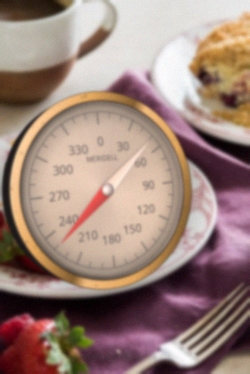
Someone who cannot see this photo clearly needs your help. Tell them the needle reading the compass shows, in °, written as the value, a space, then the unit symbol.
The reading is 230 °
